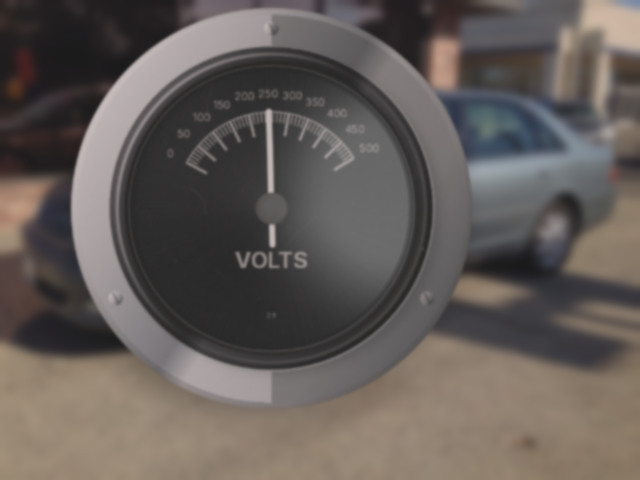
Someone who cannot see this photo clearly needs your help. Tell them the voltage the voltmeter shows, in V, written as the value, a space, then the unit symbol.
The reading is 250 V
